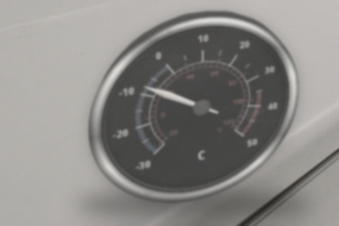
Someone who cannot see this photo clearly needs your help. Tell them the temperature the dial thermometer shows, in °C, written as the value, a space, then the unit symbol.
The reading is -7.5 °C
